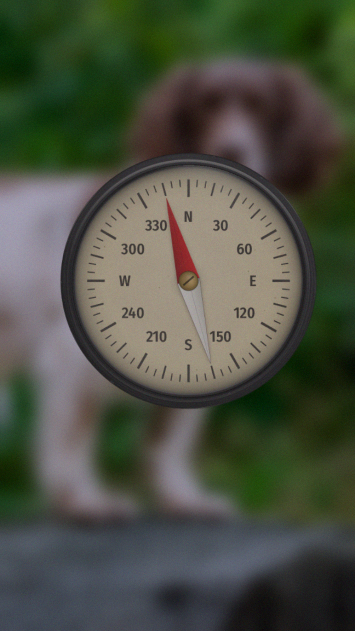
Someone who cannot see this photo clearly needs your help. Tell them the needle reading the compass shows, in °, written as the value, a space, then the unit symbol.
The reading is 345 °
